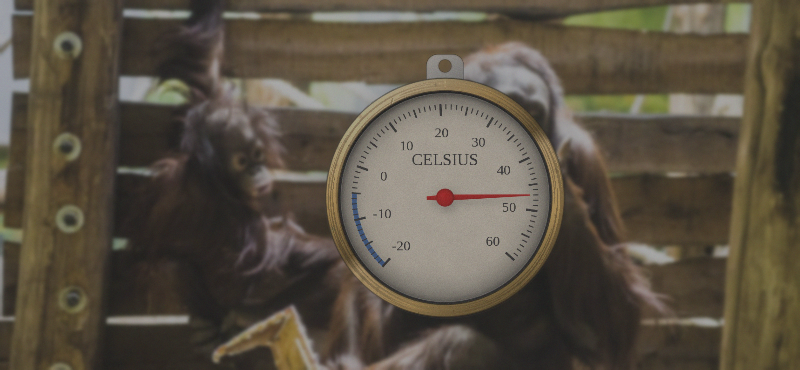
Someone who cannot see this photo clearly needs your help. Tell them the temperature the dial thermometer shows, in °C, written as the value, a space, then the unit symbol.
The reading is 47 °C
